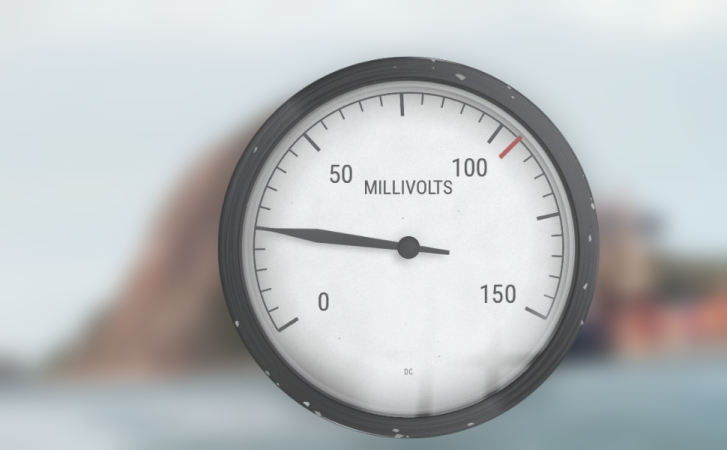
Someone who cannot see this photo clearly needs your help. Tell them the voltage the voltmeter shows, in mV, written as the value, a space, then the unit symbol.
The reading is 25 mV
